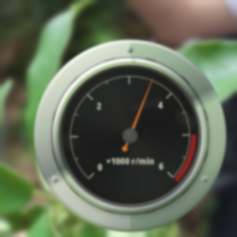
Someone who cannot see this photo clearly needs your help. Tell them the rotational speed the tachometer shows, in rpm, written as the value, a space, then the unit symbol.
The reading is 3500 rpm
